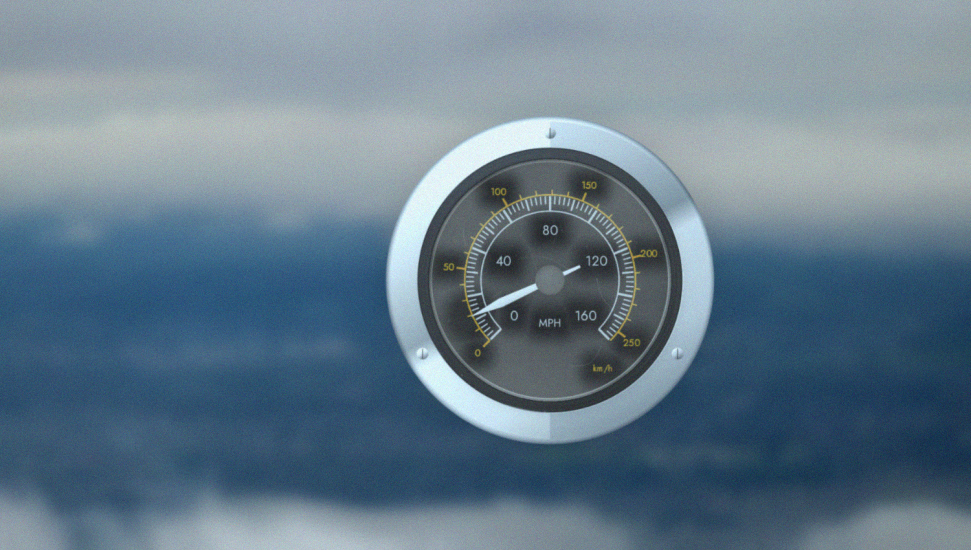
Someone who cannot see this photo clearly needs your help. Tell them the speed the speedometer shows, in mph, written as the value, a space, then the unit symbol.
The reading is 12 mph
